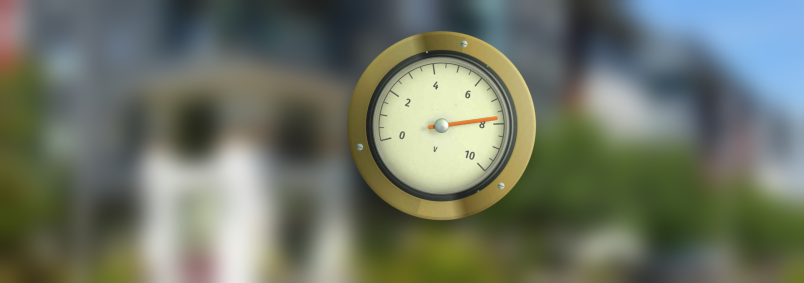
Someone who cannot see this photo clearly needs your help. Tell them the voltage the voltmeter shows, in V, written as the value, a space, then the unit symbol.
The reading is 7.75 V
